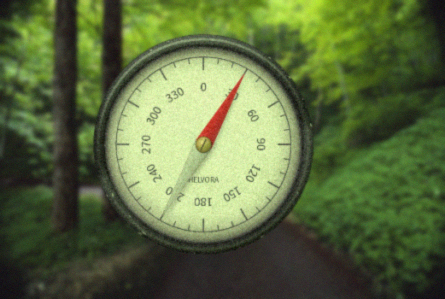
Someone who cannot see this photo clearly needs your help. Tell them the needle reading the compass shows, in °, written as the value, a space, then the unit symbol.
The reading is 30 °
